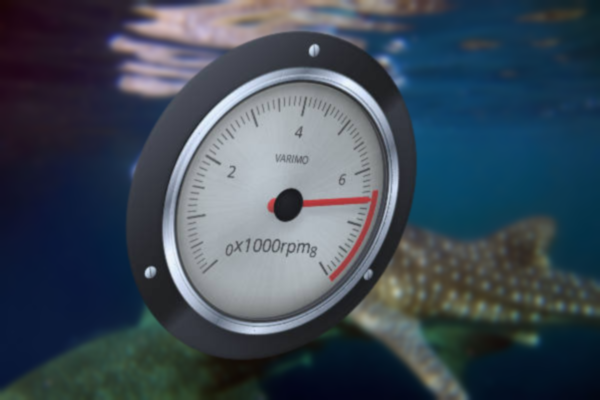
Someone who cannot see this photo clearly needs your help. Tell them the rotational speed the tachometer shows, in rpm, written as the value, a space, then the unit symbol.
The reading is 6500 rpm
